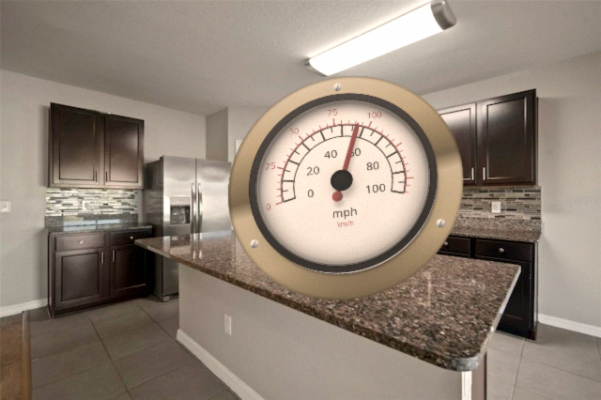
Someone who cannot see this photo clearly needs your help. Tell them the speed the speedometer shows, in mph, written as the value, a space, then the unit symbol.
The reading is 57.5 mph
